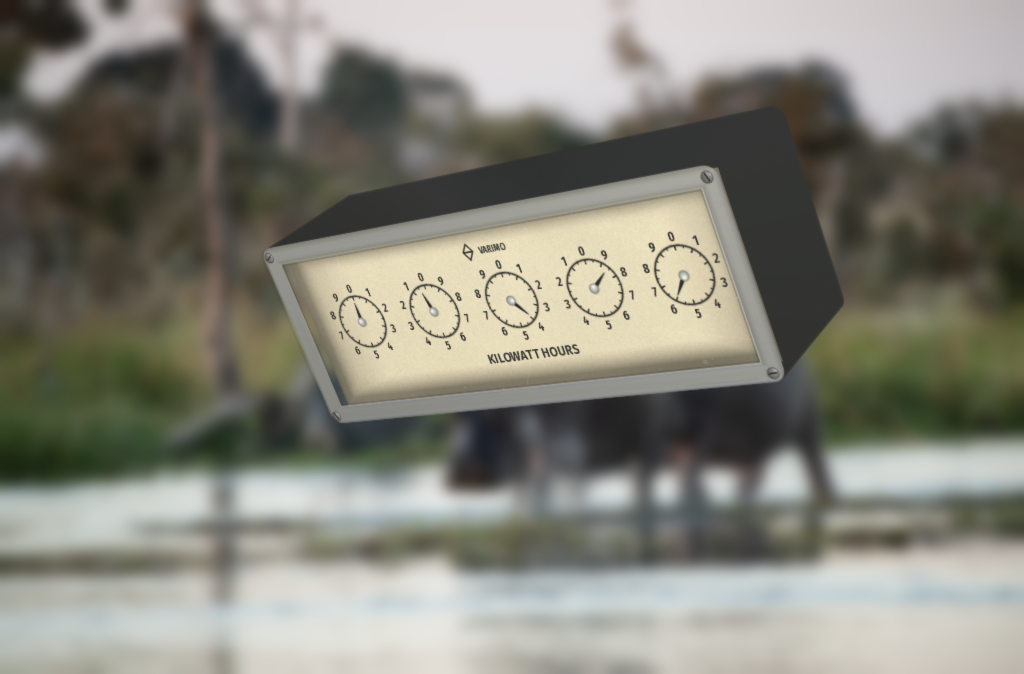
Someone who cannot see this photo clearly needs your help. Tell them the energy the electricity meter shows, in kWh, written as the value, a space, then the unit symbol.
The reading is 386 kWh
